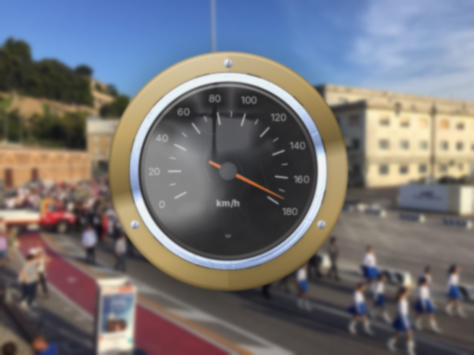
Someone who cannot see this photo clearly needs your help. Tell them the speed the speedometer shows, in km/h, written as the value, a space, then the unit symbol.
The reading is 175 km/h
